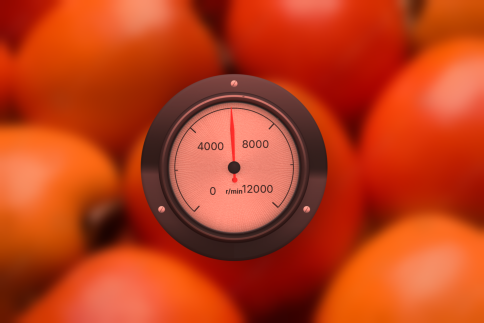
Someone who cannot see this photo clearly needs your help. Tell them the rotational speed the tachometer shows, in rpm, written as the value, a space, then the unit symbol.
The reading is 6000 rpm
